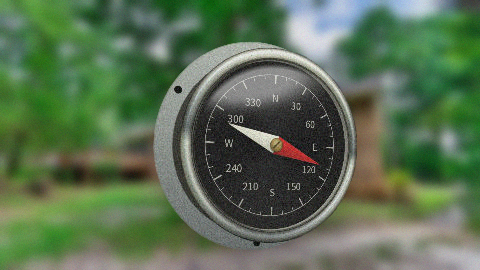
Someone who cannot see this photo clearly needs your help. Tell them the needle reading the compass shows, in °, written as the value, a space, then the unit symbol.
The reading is 110 °
